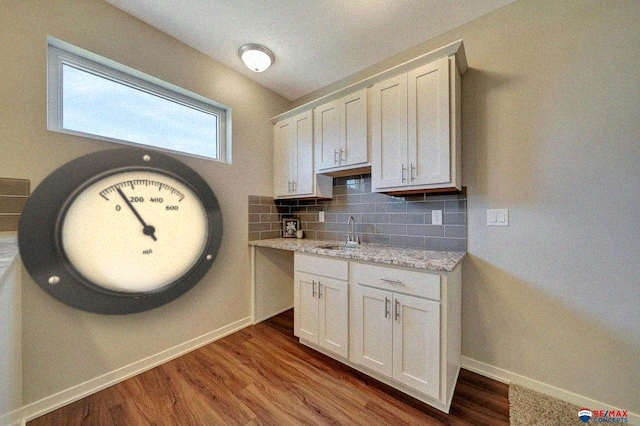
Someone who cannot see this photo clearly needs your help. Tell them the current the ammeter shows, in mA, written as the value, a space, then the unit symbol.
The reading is 100 mA
